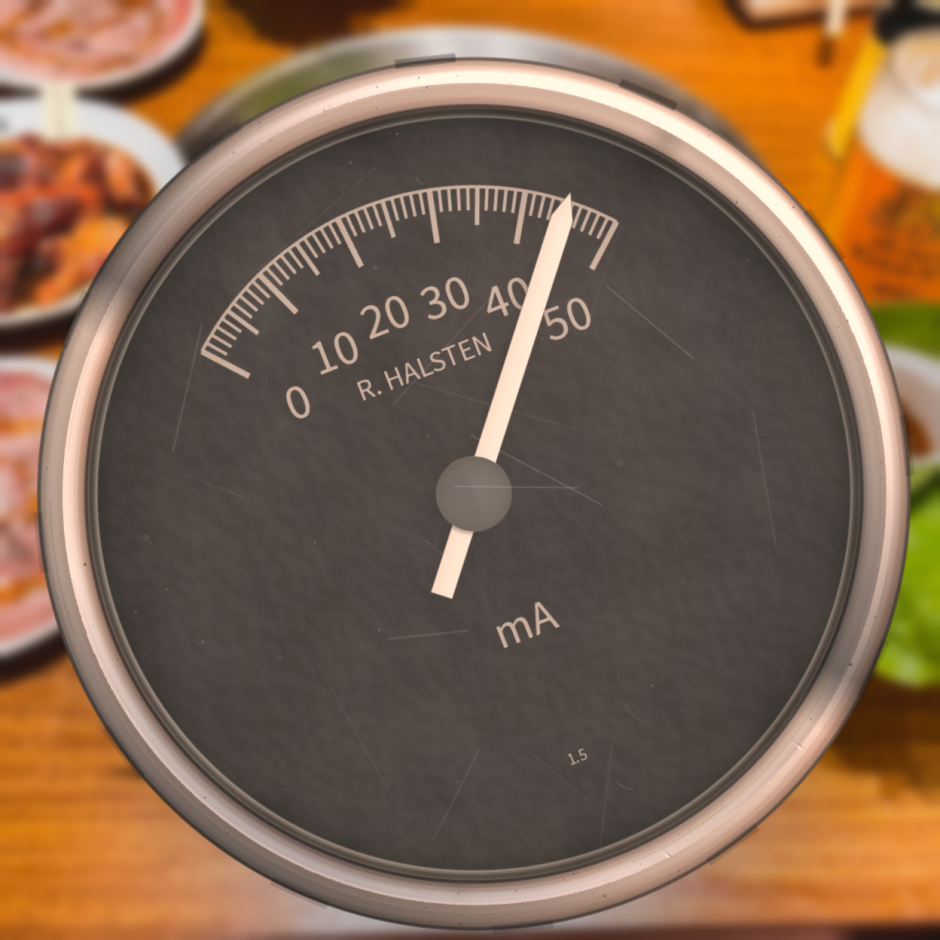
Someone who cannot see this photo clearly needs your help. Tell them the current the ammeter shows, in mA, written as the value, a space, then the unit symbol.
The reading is 44.5 mA
